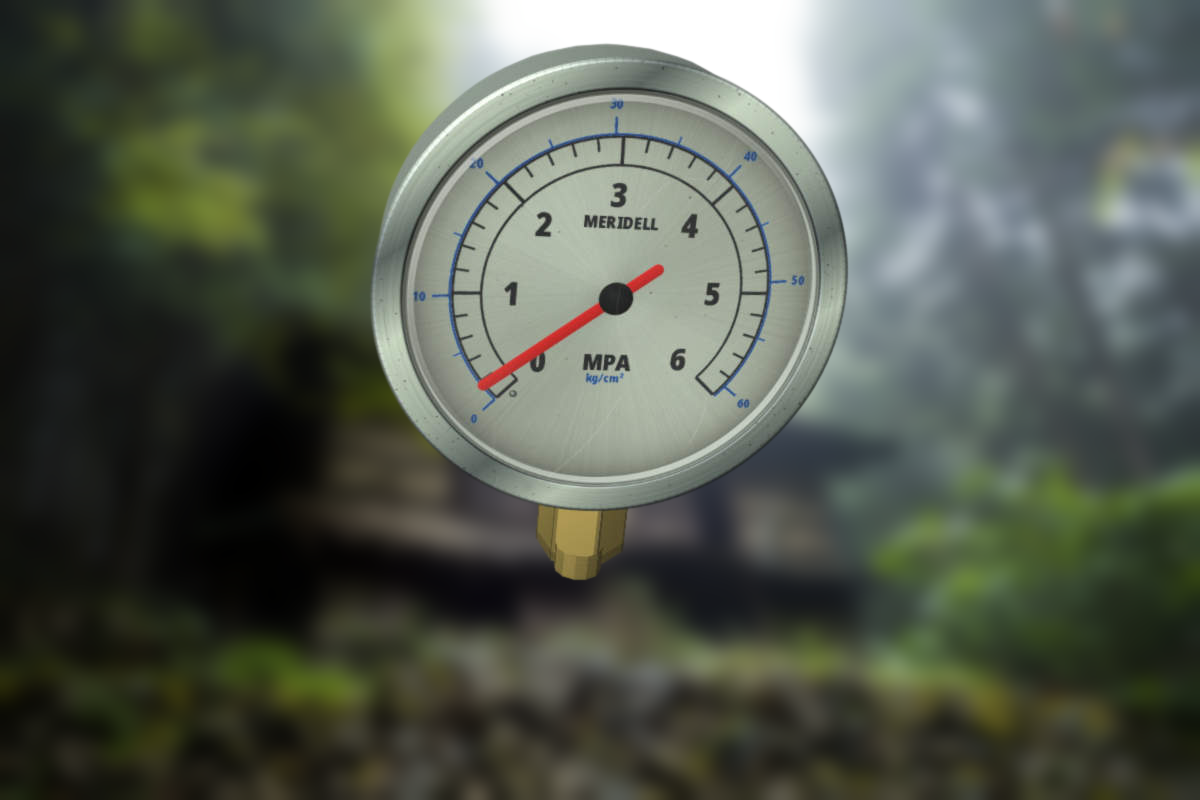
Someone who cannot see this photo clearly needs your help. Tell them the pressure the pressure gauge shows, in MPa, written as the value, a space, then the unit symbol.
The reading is 0.2 MPa
